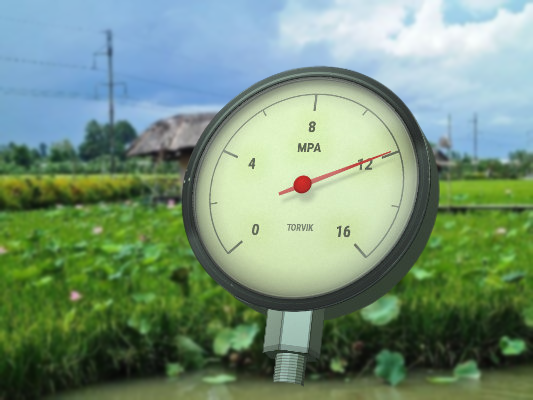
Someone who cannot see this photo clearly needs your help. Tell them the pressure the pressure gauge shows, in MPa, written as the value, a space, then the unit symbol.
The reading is 12 MPa
